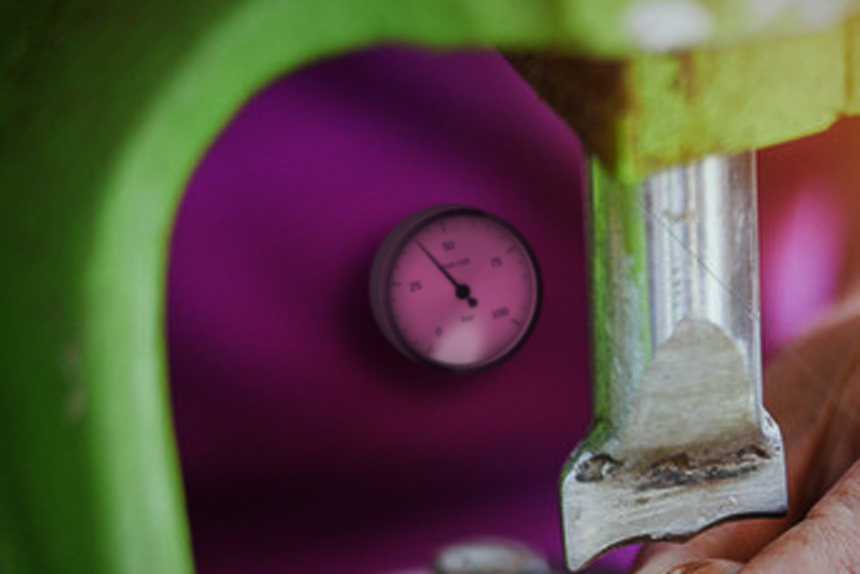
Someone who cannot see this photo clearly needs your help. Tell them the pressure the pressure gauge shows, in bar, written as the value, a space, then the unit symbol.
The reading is 40 bar
